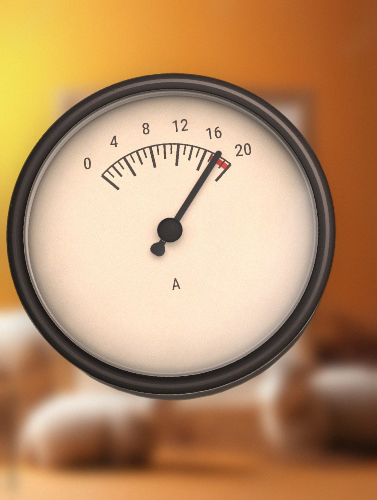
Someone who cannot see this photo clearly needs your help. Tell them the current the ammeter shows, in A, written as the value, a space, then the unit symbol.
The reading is 18 A
